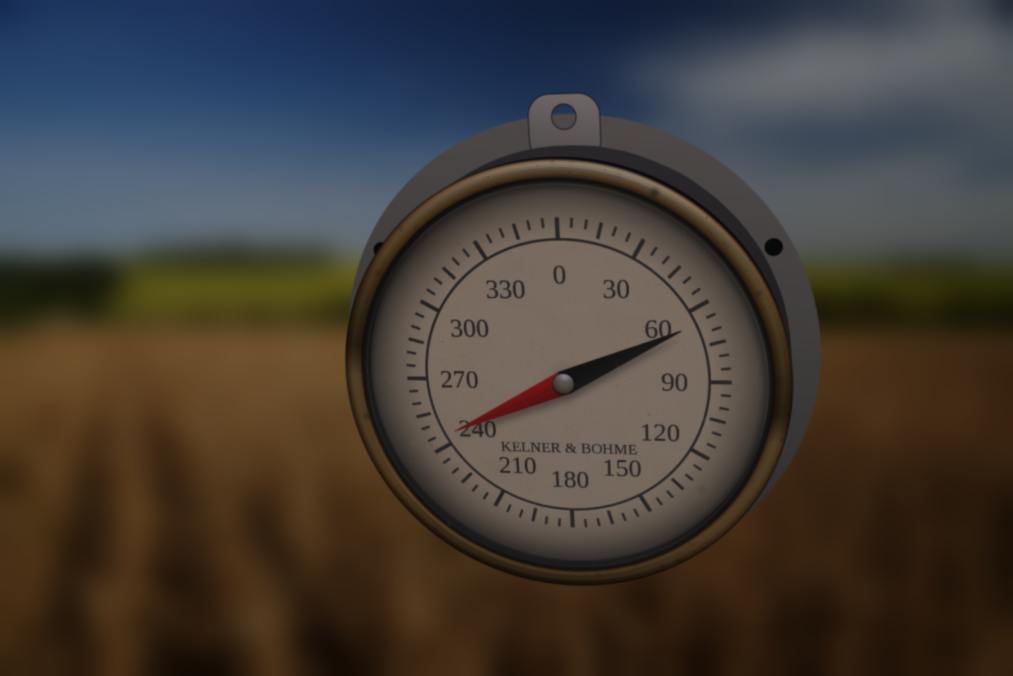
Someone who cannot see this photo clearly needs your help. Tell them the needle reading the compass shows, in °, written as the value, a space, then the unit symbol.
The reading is 245 °
